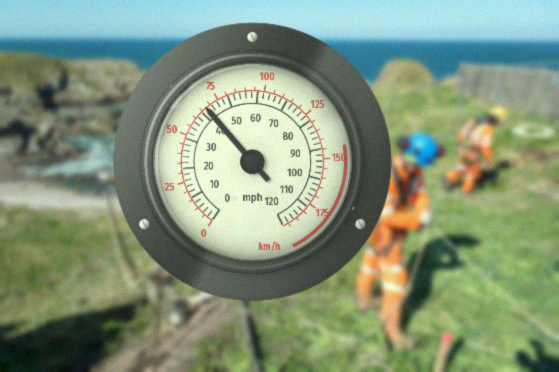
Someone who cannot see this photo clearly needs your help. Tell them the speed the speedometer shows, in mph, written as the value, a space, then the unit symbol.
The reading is 42 mph
